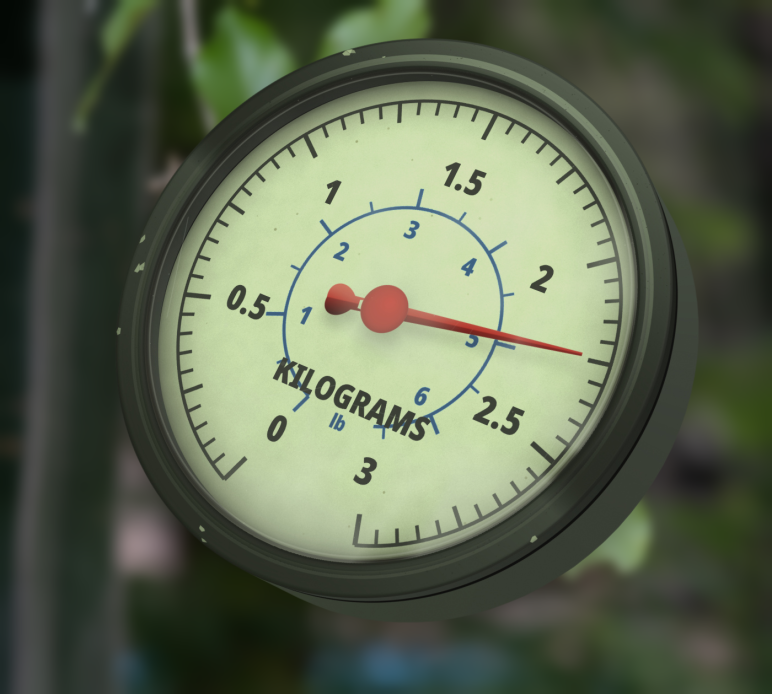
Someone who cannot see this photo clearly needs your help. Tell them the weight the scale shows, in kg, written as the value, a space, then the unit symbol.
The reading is 2.25 kg
